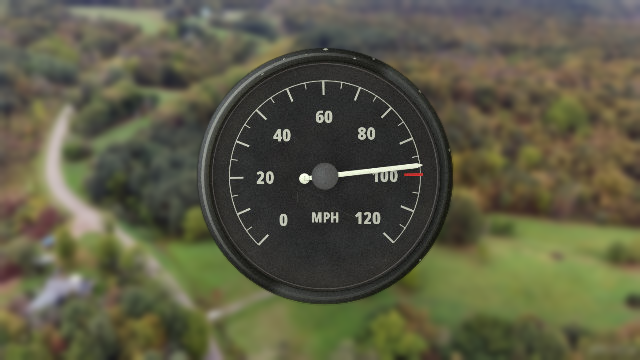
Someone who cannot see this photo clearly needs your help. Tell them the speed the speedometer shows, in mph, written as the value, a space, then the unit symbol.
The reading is 97.5 mph
